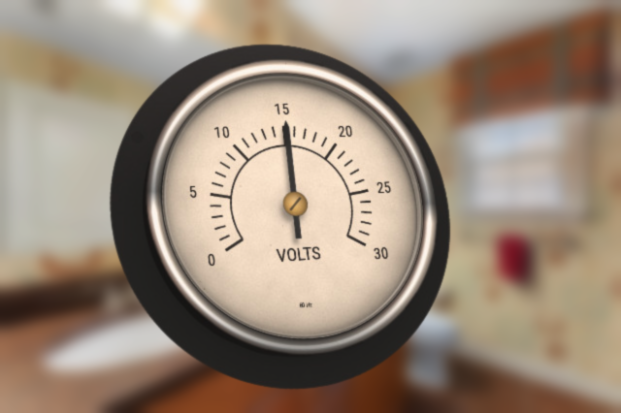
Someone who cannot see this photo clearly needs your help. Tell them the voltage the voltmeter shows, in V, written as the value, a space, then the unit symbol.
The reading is 15 V
